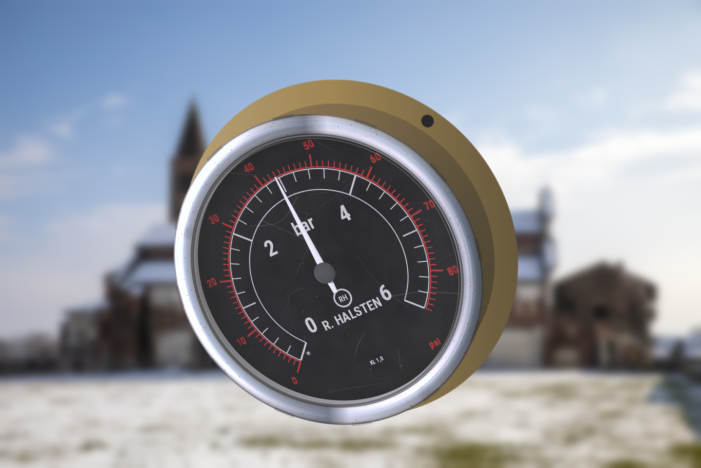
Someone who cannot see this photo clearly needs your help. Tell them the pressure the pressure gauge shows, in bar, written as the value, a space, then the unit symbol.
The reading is 3 bar
